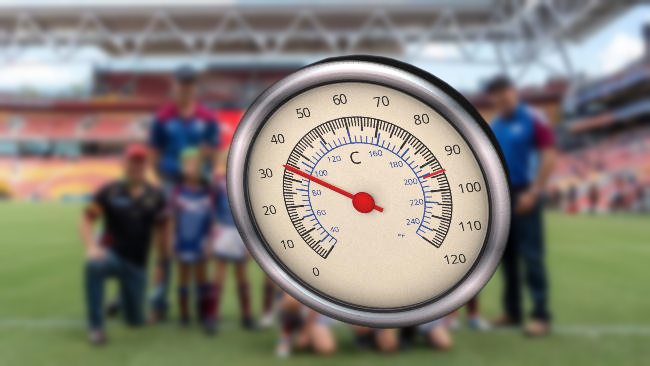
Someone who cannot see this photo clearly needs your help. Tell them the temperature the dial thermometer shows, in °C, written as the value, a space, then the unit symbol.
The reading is 35 °C
